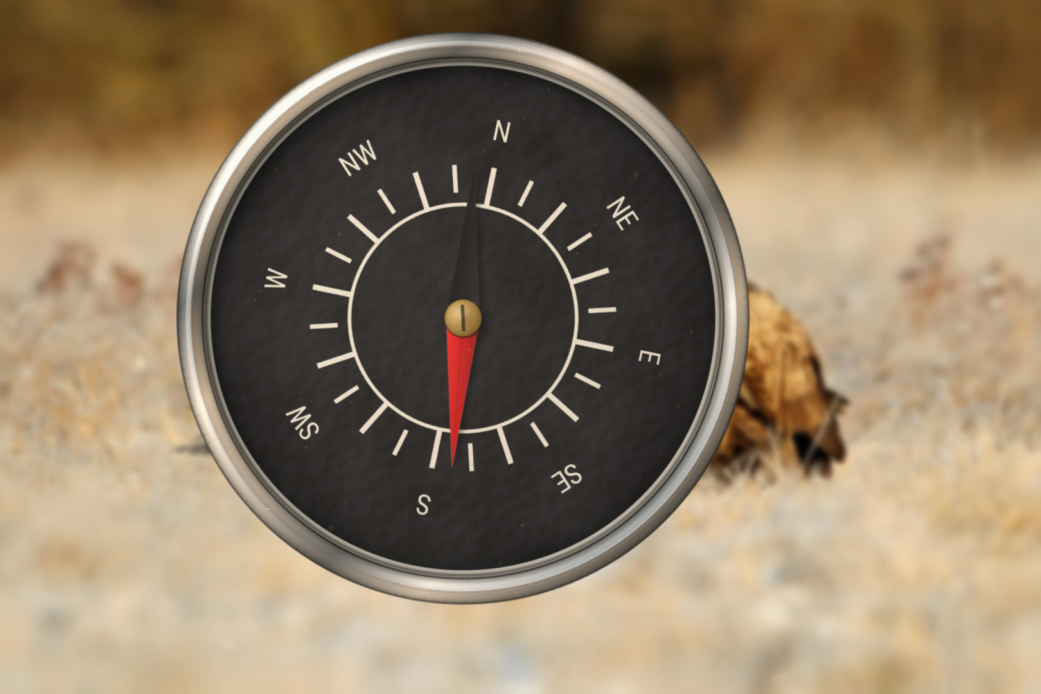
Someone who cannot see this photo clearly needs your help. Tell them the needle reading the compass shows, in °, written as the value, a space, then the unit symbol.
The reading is 172.5 °
